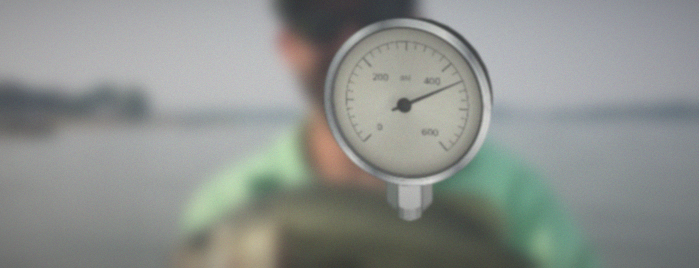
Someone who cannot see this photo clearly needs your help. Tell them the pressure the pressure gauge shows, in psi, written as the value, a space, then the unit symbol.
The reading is 440 psi
